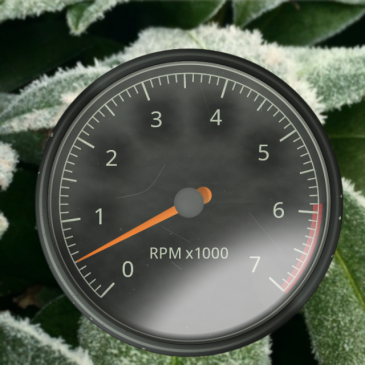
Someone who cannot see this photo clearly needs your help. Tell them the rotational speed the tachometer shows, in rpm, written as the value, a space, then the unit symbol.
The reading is 500 rpm
